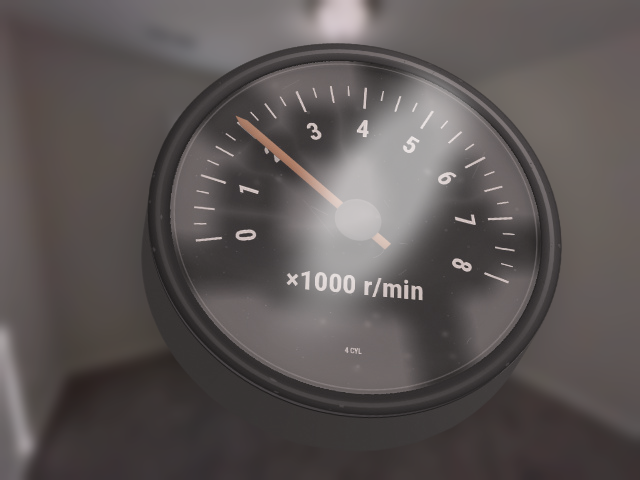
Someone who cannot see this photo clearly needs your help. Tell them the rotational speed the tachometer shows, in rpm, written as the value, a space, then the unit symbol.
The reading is 2000 rpm
